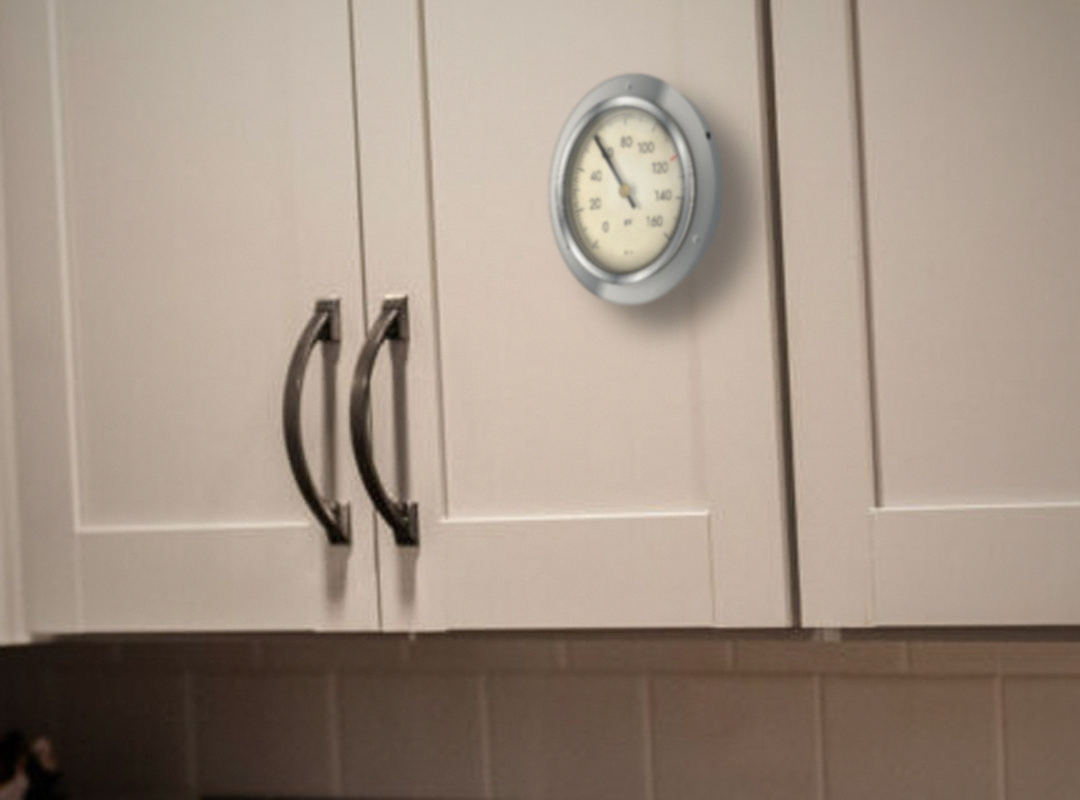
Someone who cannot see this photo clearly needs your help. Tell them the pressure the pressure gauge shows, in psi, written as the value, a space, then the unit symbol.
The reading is 60 psi
